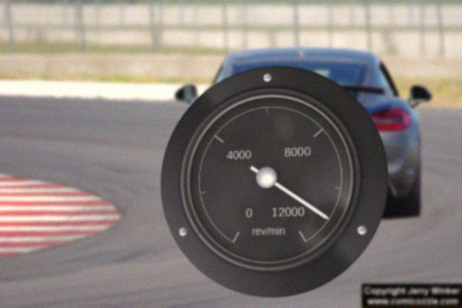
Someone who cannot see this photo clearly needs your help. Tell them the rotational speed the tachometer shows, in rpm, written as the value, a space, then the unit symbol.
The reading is 11000 rpm
